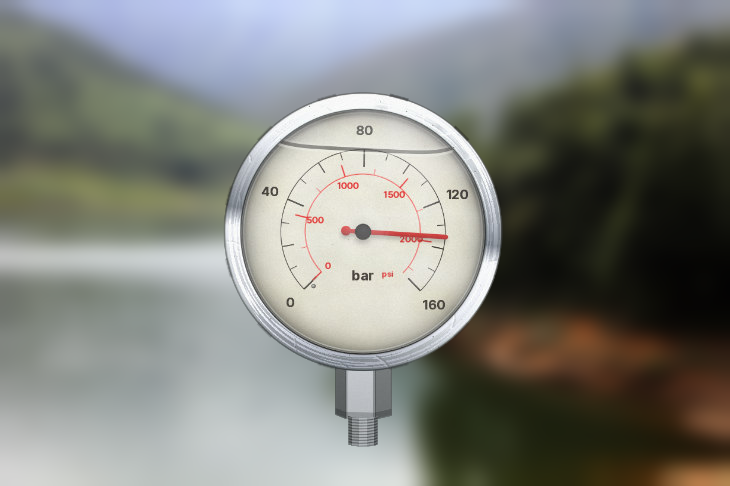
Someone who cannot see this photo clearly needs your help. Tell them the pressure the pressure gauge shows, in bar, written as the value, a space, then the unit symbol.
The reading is 135 bar
